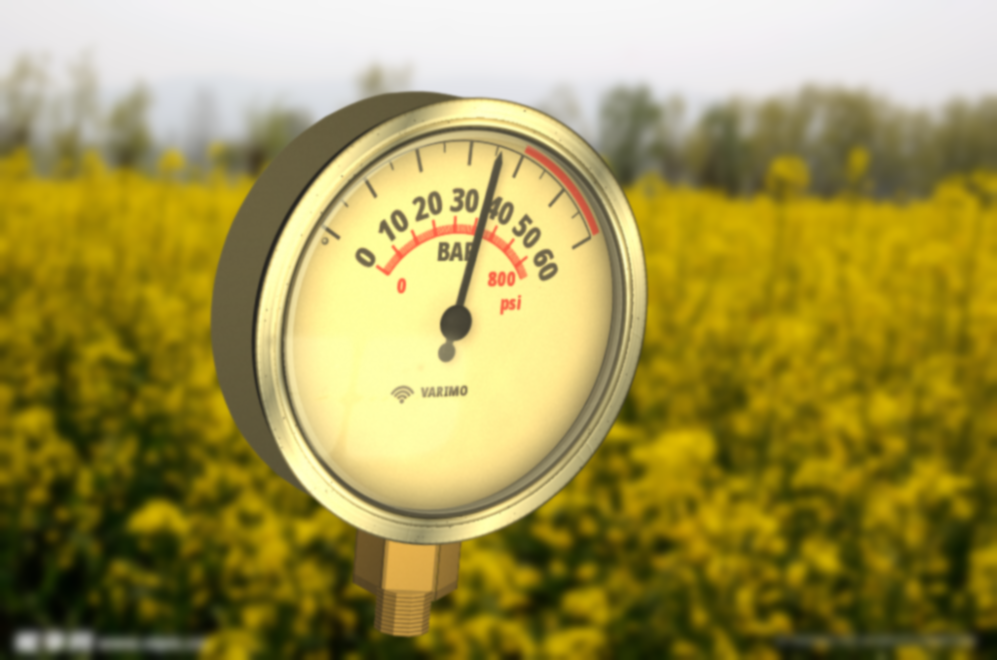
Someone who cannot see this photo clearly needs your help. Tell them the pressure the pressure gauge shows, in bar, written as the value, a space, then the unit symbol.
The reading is 35 bar
